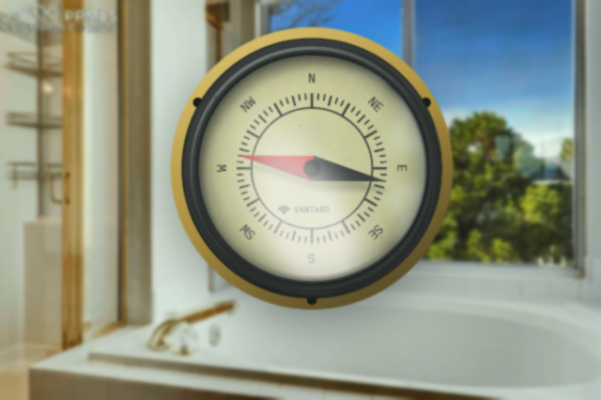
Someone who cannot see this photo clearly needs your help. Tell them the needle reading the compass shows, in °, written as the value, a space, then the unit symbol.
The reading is 280 °
